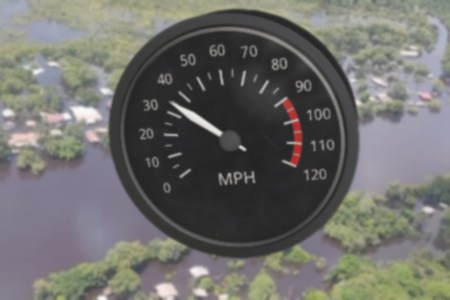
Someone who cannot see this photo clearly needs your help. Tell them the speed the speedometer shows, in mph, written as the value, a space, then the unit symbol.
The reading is 35 mph
